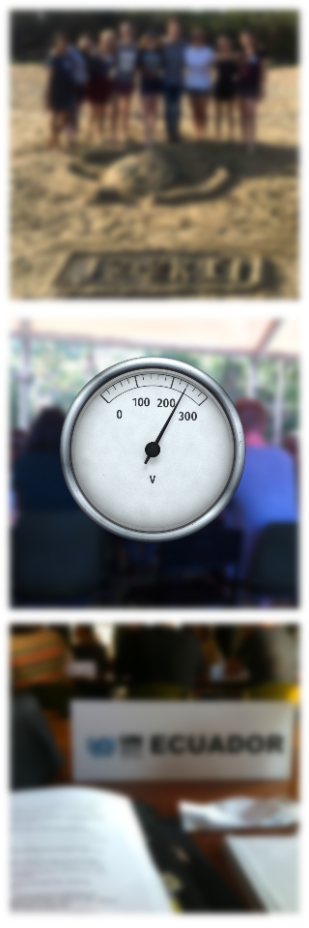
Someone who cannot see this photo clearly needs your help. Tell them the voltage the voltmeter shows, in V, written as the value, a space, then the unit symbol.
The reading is 240 V
